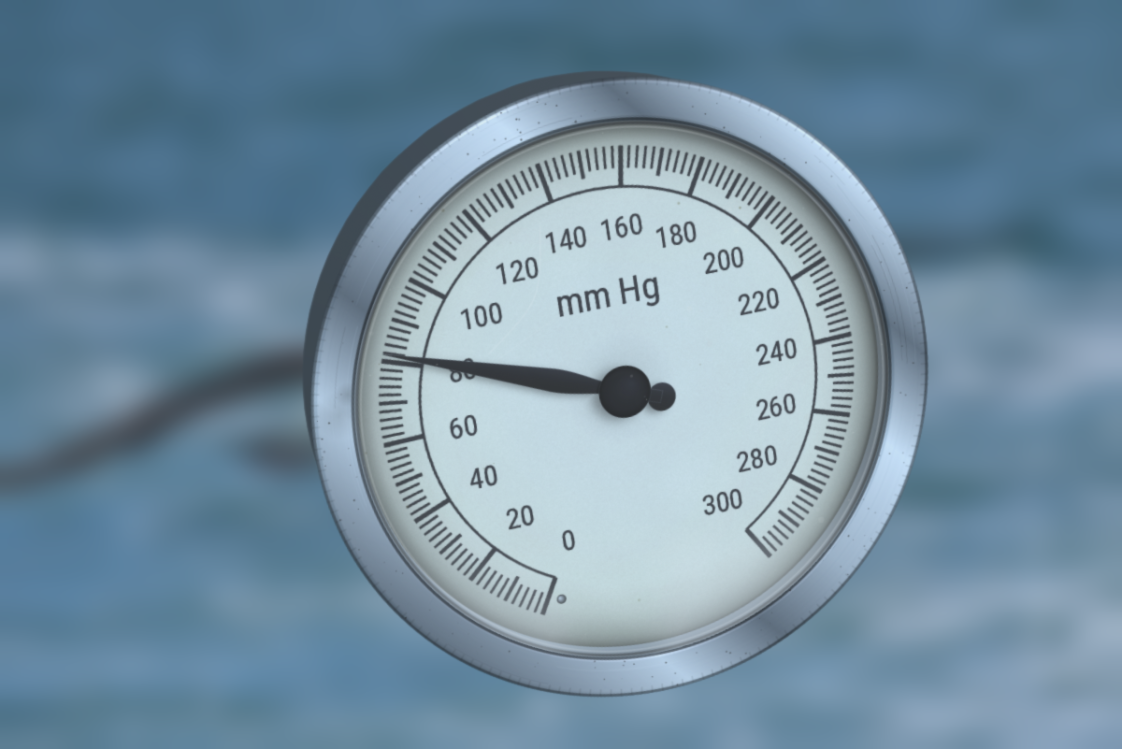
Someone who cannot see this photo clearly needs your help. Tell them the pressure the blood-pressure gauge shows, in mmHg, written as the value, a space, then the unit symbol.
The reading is 82 mmHg
